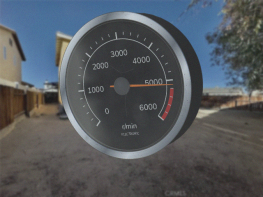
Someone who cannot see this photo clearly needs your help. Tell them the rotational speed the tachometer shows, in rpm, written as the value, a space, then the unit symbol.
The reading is 5100 rpm
